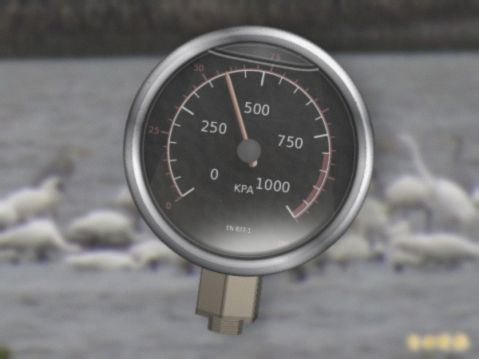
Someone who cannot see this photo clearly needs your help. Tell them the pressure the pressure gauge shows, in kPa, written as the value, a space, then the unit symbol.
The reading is 400 kPa
